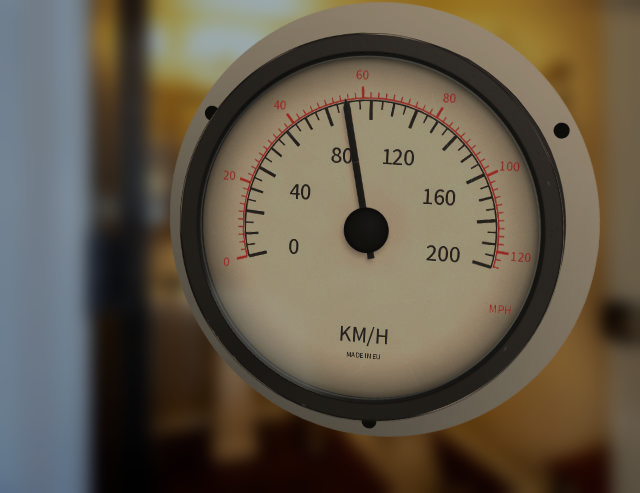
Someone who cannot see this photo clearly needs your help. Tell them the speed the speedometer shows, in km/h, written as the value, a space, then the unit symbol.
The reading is 90 km/h
